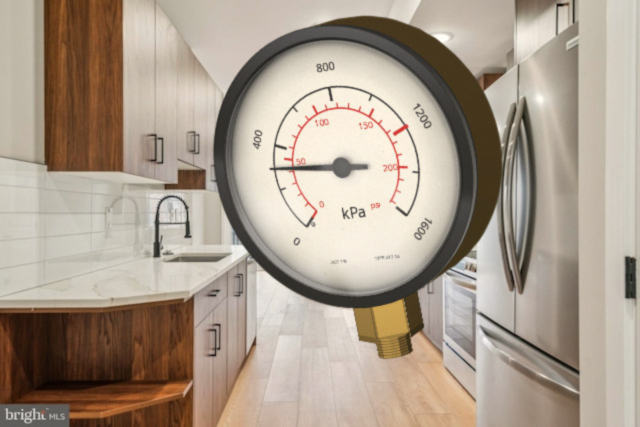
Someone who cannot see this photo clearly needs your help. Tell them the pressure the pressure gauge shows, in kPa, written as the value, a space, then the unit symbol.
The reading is 300 kPa
